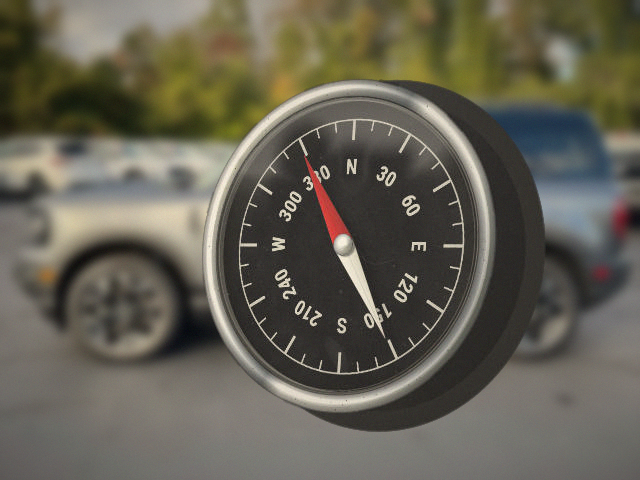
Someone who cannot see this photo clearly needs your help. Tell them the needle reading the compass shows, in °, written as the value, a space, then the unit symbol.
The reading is 330 °
